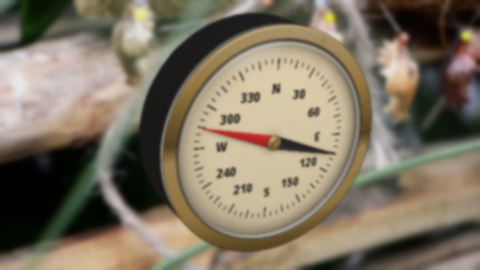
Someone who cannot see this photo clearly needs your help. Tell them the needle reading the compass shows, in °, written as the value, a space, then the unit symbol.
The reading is 285 °
